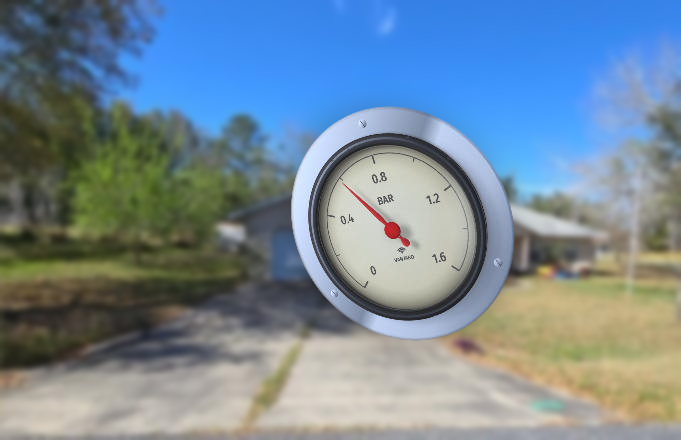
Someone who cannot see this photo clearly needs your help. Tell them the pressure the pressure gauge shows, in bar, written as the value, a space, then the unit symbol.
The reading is 0.6 bar
